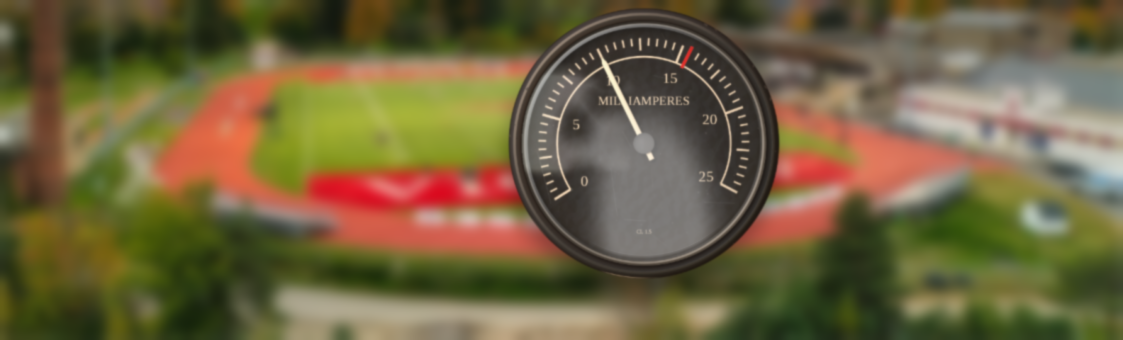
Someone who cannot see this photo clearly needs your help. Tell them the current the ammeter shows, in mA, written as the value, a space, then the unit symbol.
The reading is 10 mA
